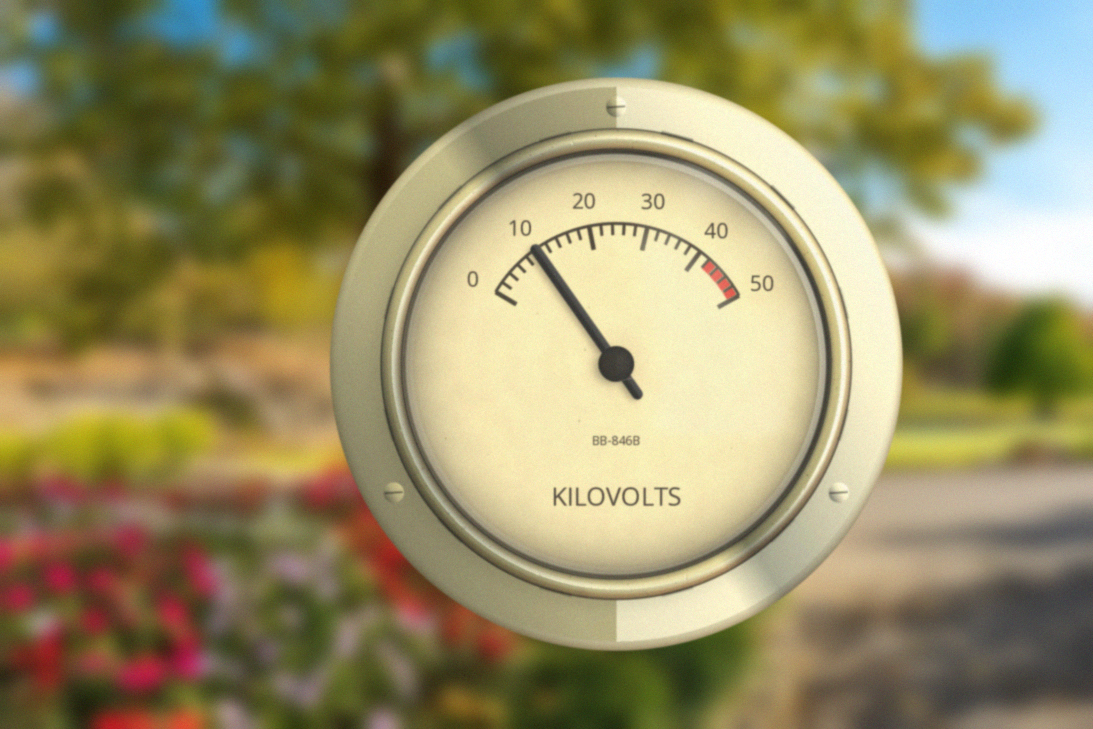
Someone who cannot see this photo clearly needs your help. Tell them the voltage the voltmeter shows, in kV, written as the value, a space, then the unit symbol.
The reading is 10 kV
